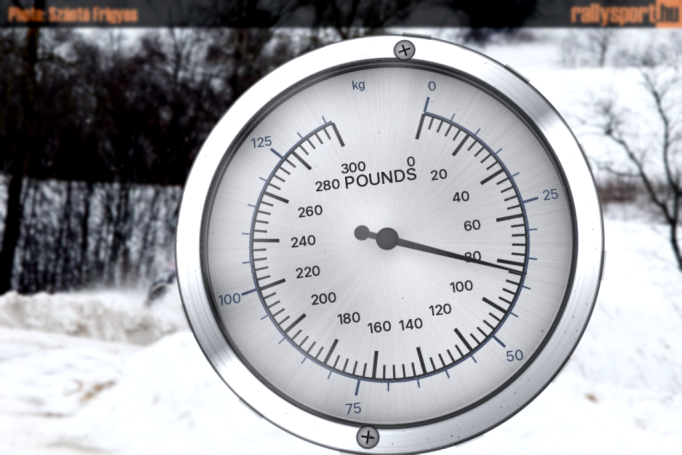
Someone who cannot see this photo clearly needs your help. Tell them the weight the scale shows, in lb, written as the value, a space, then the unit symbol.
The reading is 84 lb
